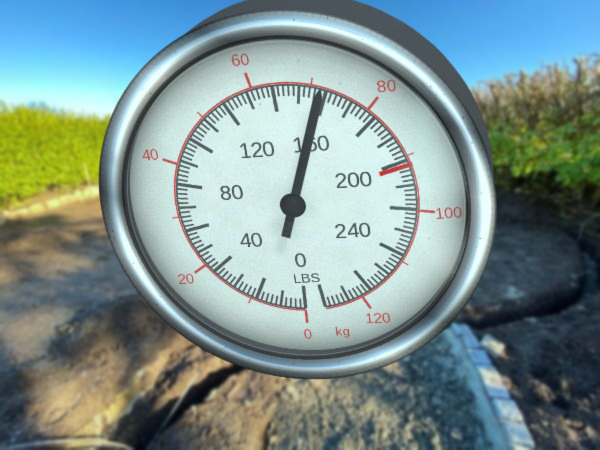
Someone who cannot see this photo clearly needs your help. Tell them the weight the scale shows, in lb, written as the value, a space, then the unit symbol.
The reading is 158 lb
